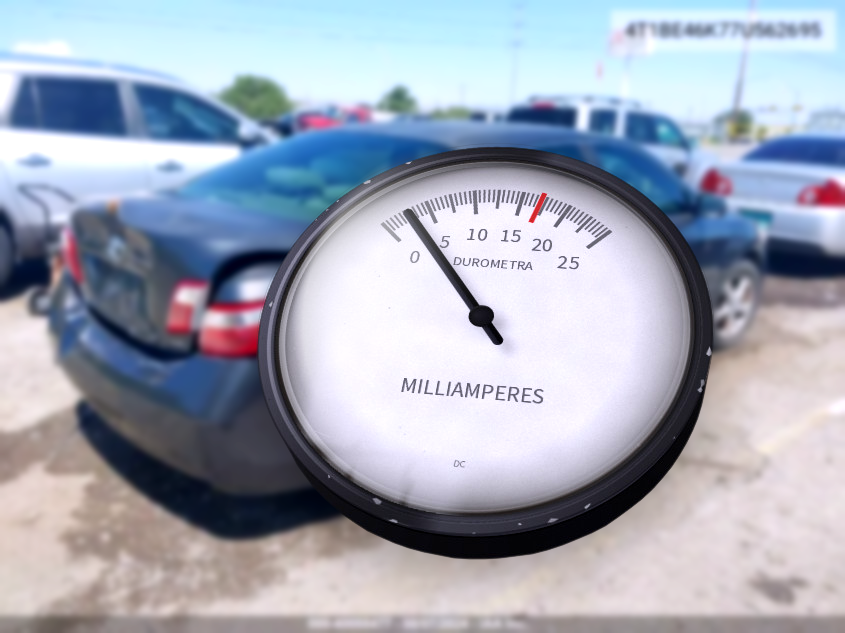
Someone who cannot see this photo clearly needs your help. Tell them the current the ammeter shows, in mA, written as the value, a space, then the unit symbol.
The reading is 2.5 mA
